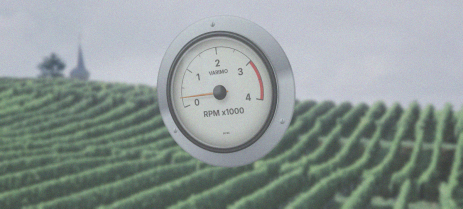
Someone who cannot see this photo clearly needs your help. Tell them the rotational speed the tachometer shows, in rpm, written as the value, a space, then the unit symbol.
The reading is 250 rpm
